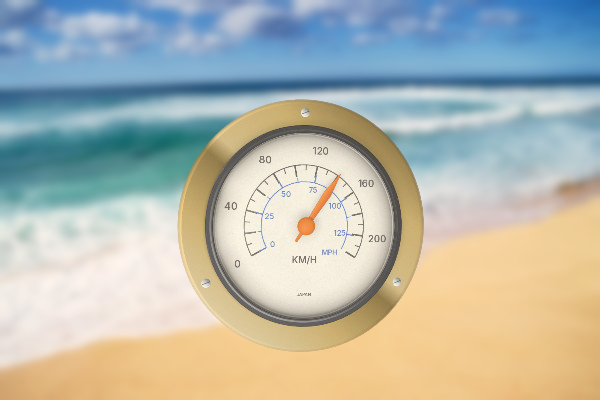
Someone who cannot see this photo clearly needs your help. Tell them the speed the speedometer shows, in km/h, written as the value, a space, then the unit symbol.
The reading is 140 km/h
